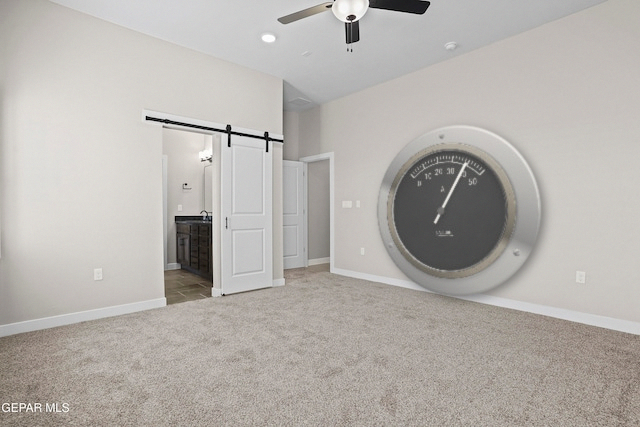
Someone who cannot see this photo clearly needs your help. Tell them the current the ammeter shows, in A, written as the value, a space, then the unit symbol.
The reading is 40 A
